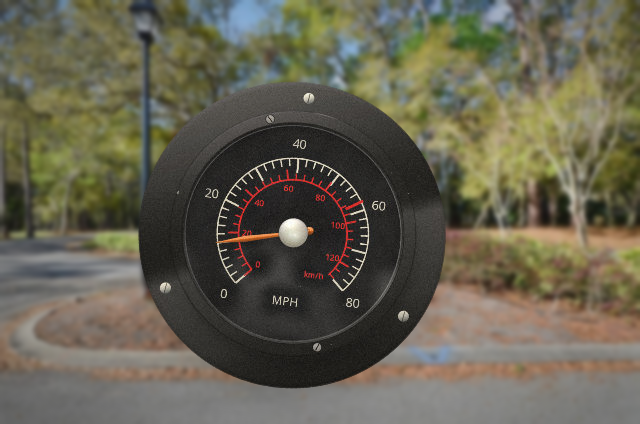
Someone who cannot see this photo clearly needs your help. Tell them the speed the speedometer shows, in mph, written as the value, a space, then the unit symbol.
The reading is 10 mph
